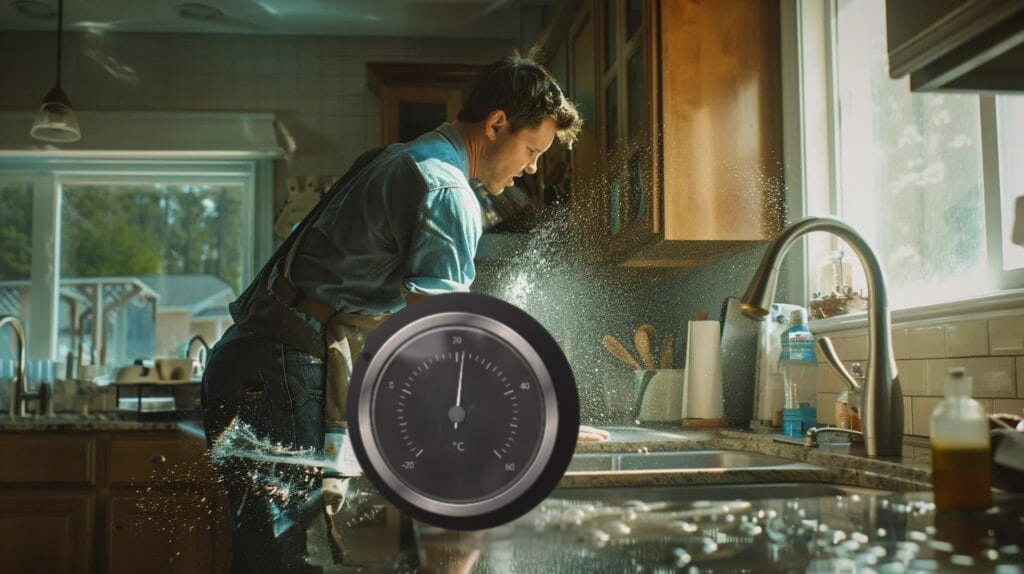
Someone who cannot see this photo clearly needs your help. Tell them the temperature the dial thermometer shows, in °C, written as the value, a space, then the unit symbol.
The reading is 22 °C
